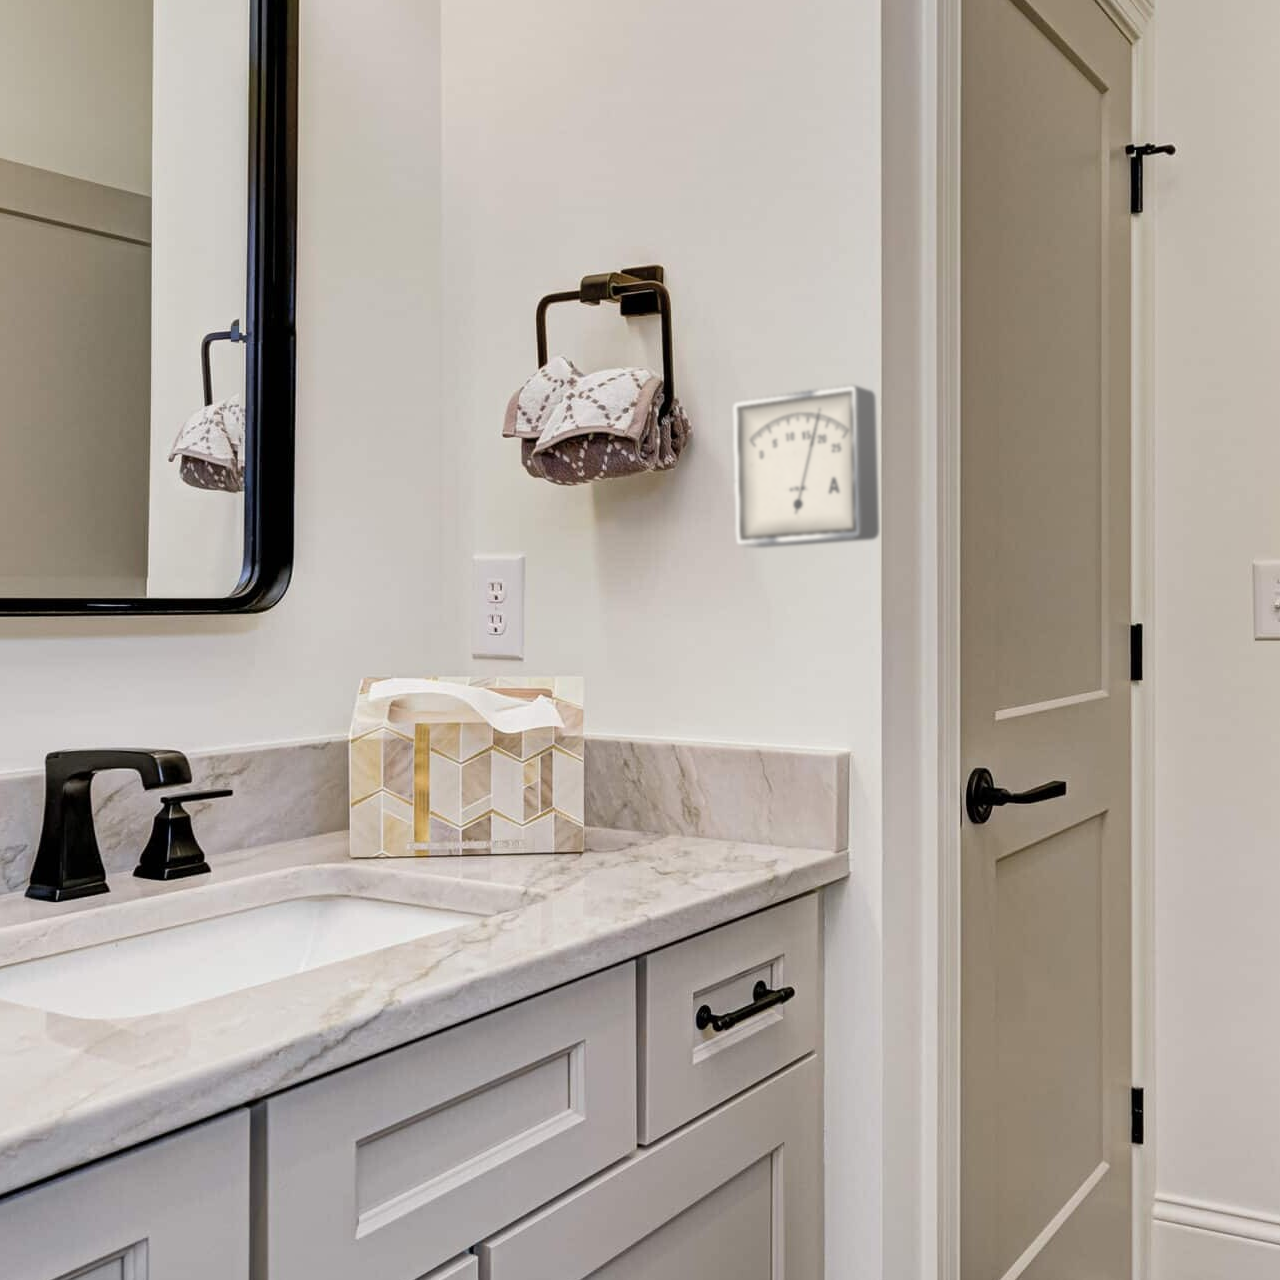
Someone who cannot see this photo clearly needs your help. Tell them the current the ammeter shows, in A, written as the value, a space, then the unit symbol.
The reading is 17.5 A
